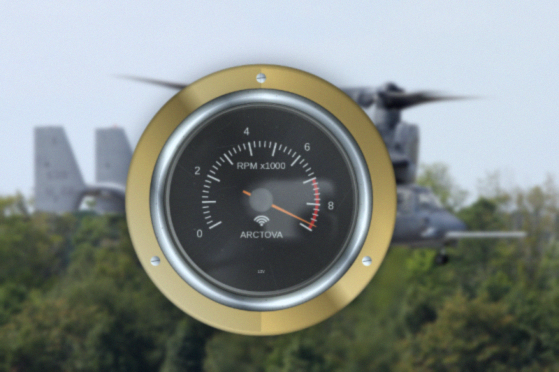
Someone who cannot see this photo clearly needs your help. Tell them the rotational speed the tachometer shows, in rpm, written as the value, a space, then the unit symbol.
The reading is 8800 rpm
